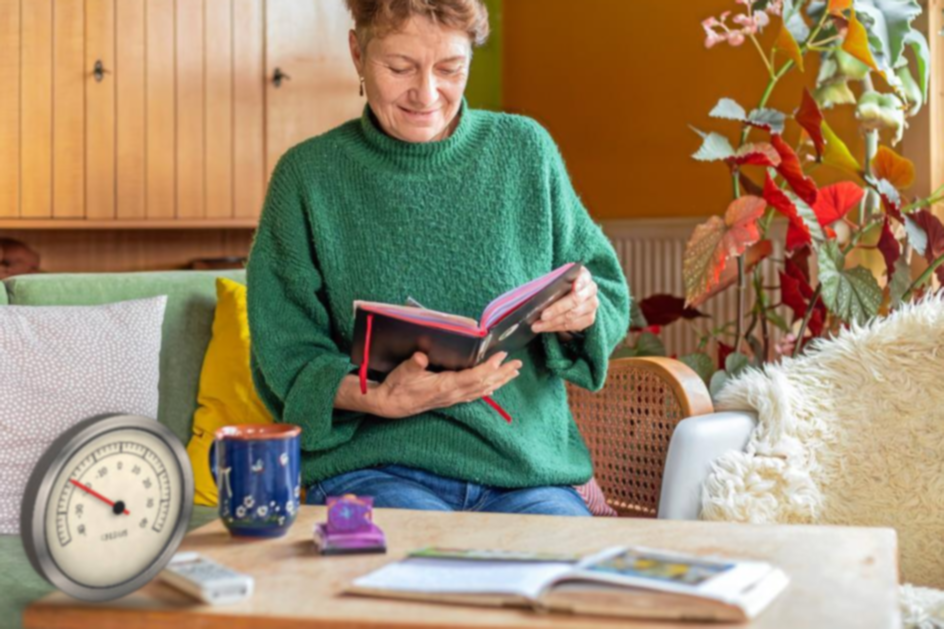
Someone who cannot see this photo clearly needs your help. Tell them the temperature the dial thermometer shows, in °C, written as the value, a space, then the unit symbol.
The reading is -20 °C
